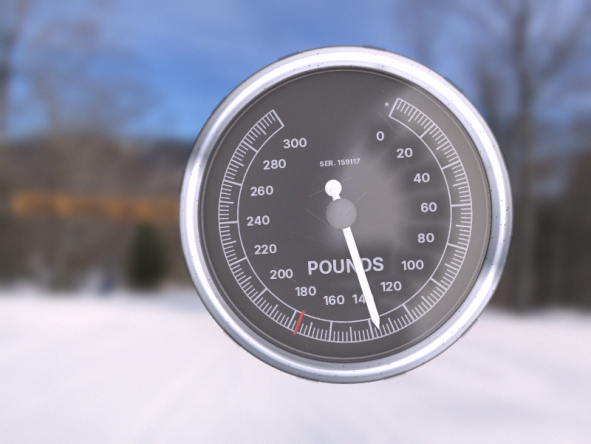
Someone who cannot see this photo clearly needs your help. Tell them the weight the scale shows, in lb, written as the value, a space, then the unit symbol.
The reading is 136 lb
